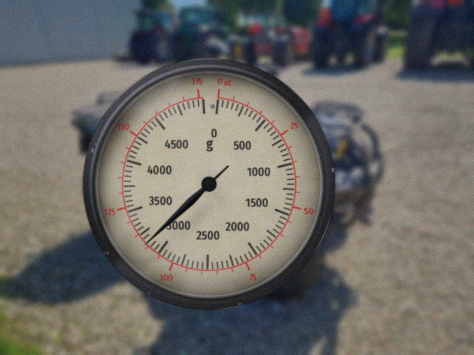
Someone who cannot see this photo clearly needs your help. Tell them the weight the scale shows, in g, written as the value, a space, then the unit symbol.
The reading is 3150 g
